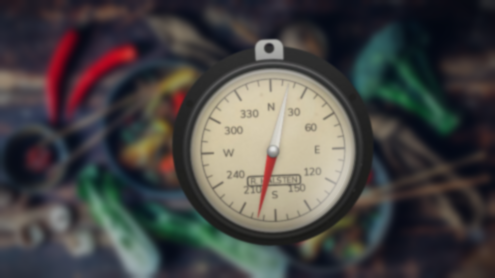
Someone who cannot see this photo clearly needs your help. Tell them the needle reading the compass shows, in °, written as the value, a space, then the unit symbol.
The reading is 195 °
